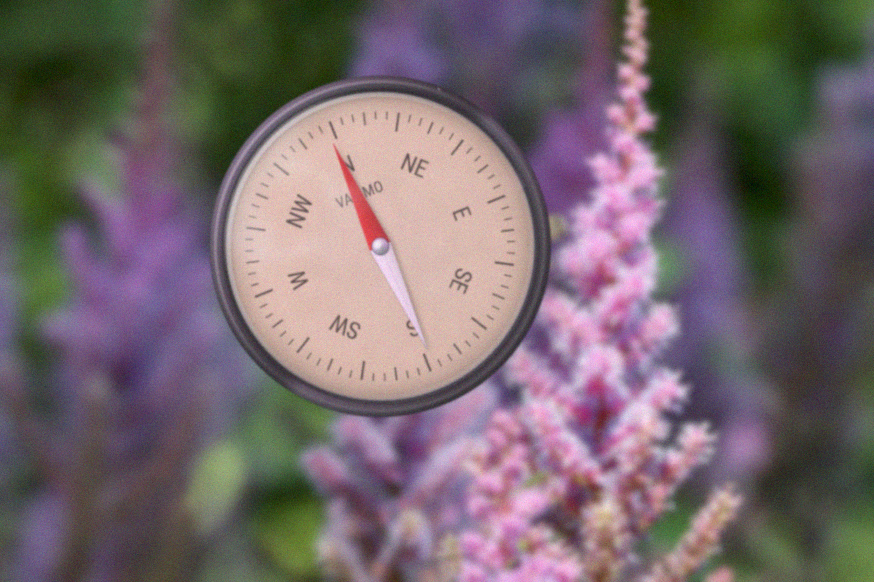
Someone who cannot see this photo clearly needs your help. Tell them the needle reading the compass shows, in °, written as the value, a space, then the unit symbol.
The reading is 357.5 °
